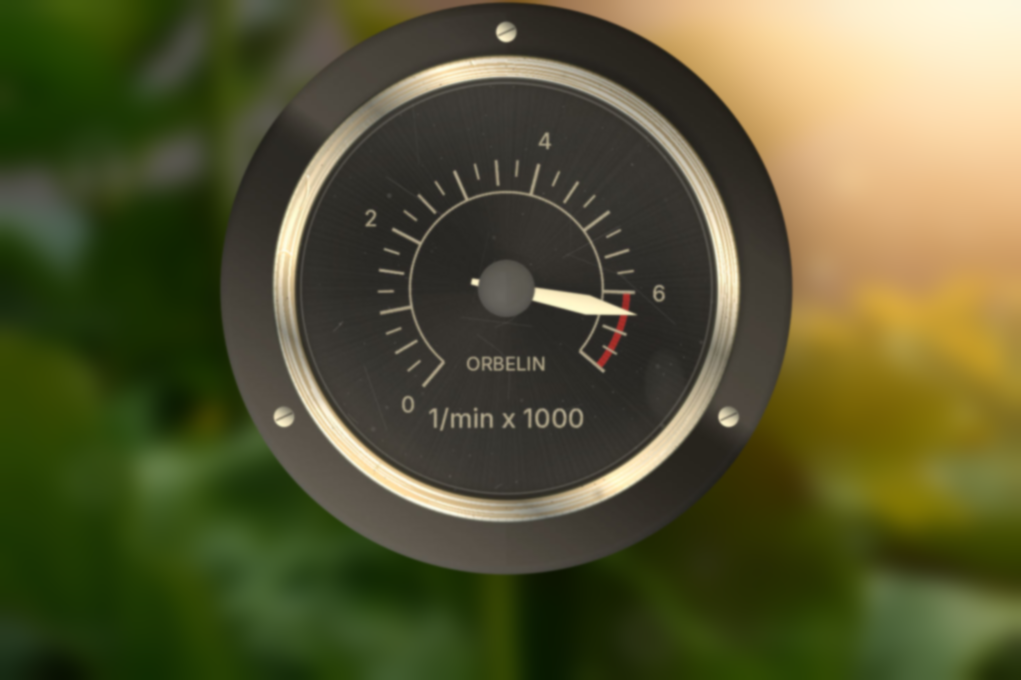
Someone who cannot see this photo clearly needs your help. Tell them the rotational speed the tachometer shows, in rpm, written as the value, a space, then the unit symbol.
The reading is 6250 rpm
